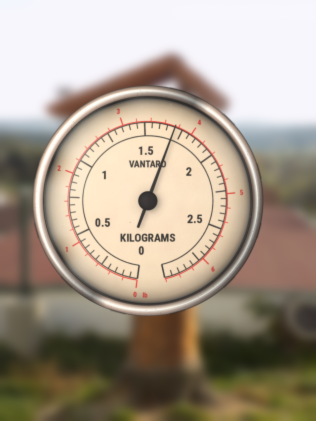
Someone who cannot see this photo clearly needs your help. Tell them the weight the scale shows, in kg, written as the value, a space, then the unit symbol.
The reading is 1.7 kg
